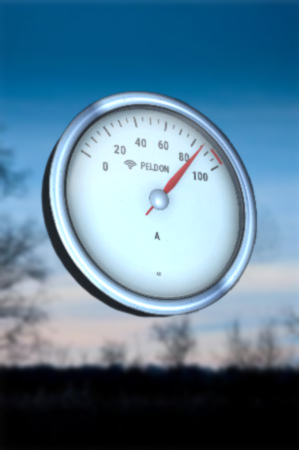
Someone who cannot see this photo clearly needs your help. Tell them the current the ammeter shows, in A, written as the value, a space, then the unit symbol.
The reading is 85 A
